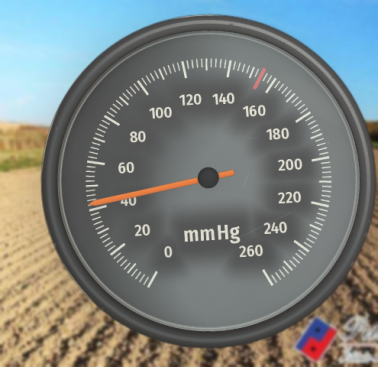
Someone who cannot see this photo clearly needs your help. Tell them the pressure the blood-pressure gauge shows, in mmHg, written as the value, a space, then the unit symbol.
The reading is 42 mmHg
